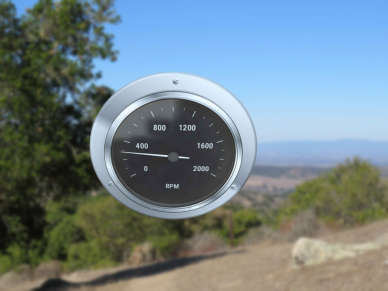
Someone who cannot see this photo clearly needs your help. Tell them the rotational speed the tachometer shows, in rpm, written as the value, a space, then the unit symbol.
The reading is 300 rpm
